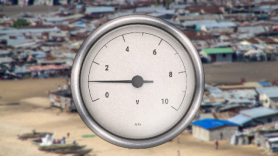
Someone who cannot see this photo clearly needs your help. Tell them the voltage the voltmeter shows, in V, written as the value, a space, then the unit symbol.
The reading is 1 V
